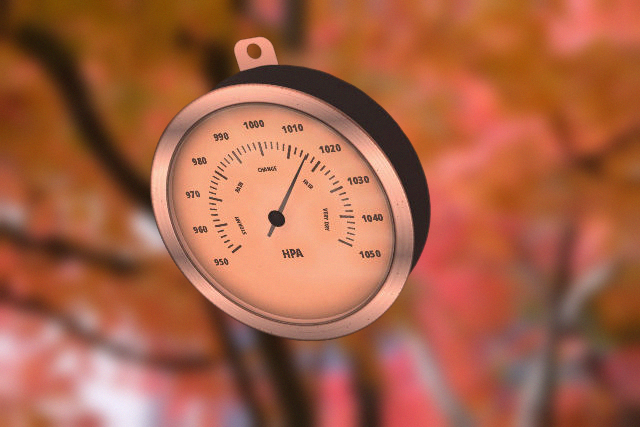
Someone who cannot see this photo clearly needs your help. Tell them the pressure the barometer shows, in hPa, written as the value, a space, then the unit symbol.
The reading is 1016 hPa
